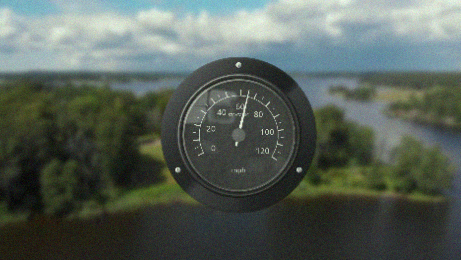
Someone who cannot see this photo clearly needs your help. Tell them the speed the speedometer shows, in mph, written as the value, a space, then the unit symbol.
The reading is 65 mph
